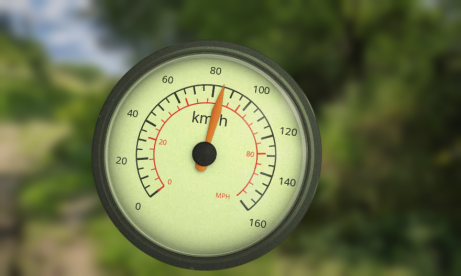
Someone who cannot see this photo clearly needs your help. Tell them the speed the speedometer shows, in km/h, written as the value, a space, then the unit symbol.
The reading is 85 km/h
